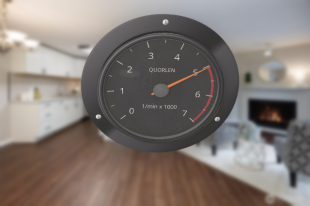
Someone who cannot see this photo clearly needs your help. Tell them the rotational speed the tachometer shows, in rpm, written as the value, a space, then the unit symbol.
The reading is 5000 rpm
